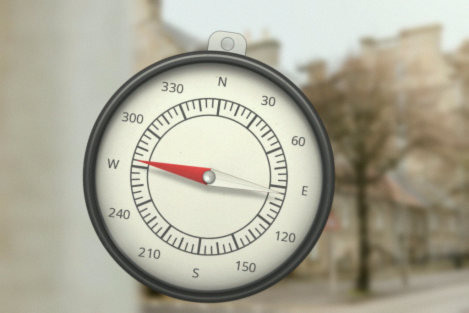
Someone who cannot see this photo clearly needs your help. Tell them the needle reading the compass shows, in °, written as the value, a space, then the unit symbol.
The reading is 275 °
